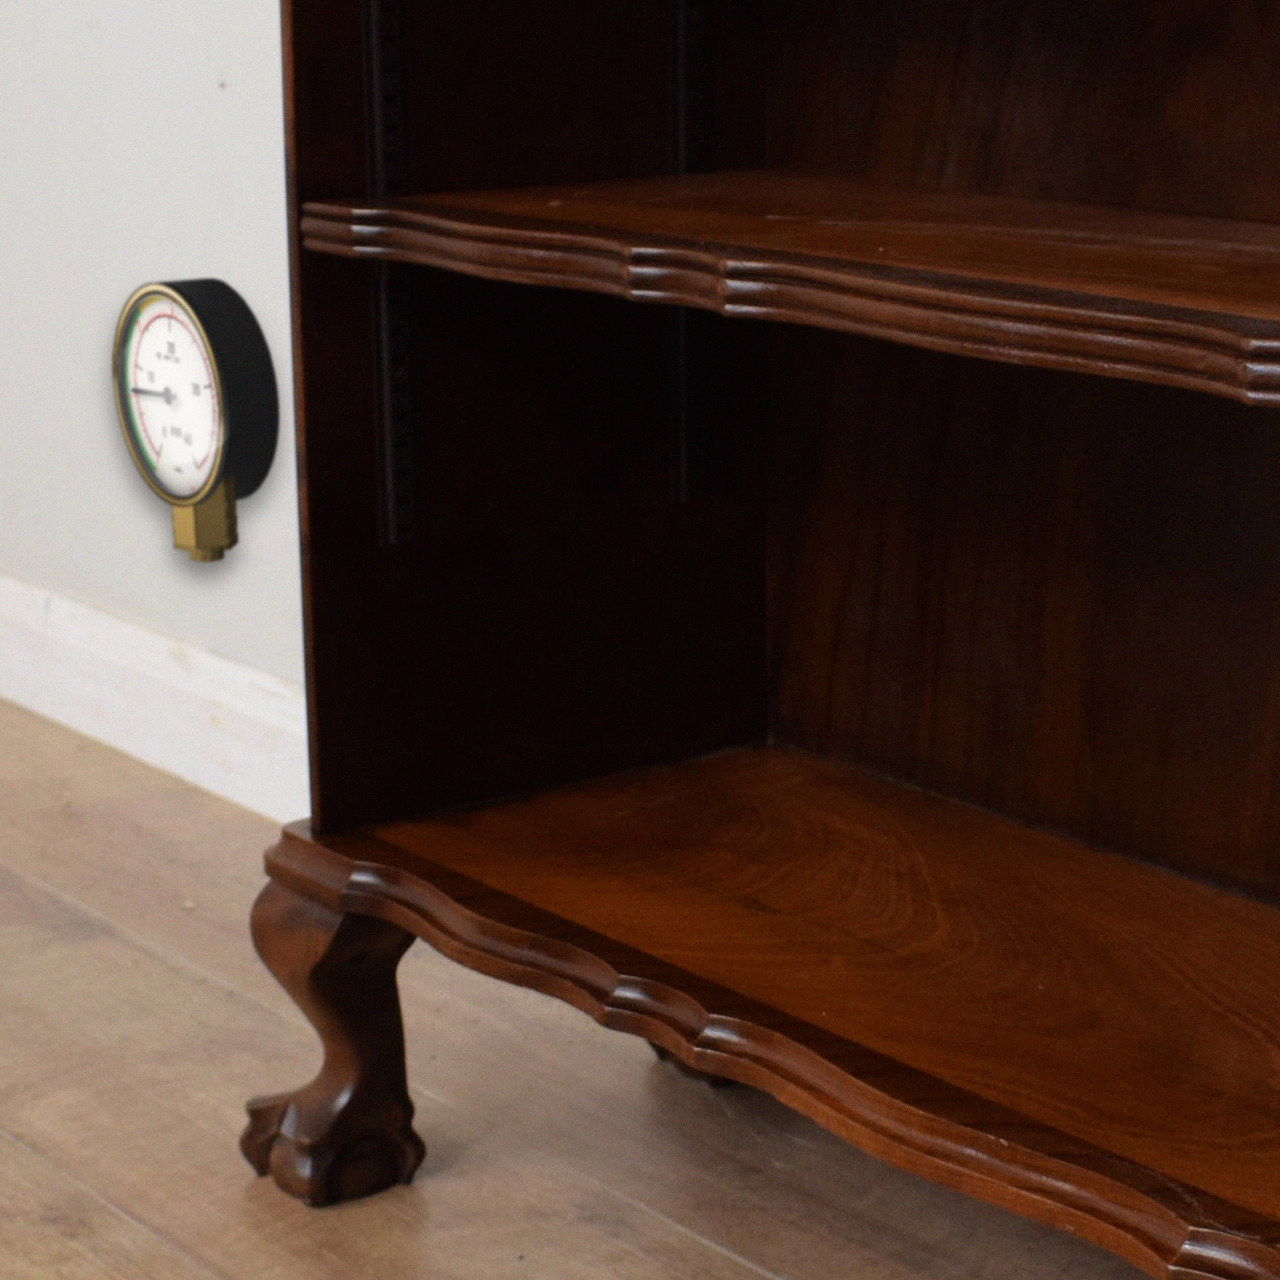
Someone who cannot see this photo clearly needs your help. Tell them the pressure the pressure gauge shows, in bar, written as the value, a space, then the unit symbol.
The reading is 7.5 bar
